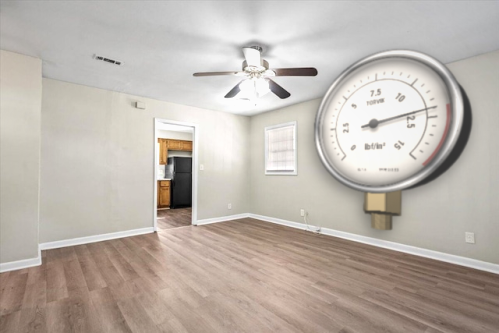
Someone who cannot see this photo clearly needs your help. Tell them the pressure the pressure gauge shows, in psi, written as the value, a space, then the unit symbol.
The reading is 12 psi
